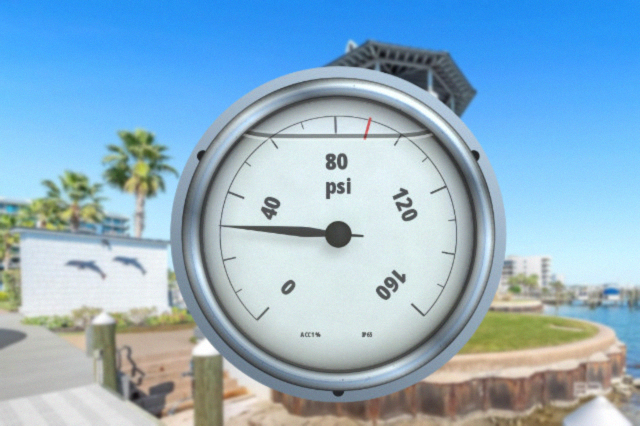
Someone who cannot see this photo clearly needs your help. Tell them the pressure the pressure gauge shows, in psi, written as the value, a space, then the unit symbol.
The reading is 30 psi
